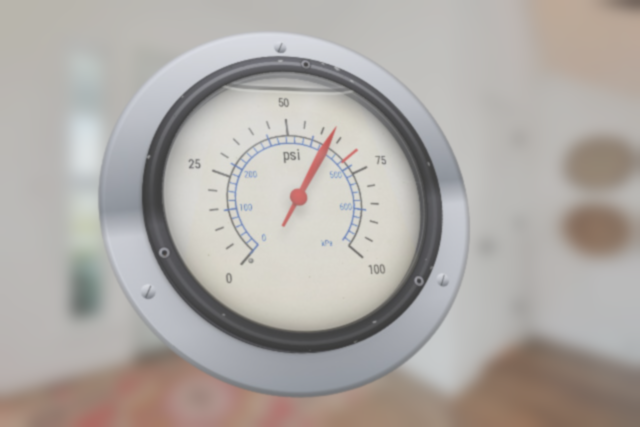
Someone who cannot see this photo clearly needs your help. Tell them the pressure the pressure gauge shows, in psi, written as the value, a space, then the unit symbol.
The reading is 62.5 psi
